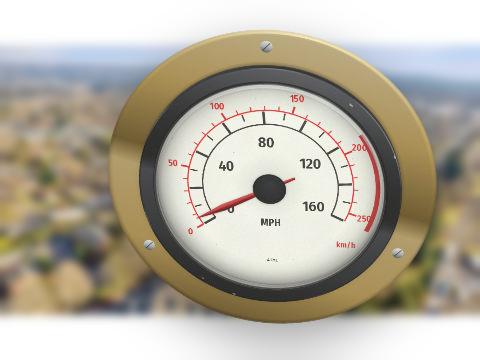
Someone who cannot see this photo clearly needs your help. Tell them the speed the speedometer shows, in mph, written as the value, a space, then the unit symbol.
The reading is 5 mph
